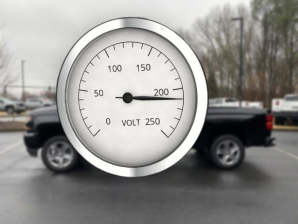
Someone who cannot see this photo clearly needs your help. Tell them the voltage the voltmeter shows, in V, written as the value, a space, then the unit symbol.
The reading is 210 V
